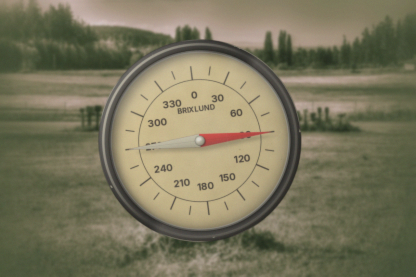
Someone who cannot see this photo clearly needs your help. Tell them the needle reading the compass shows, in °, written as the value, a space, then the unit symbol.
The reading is 90 °
